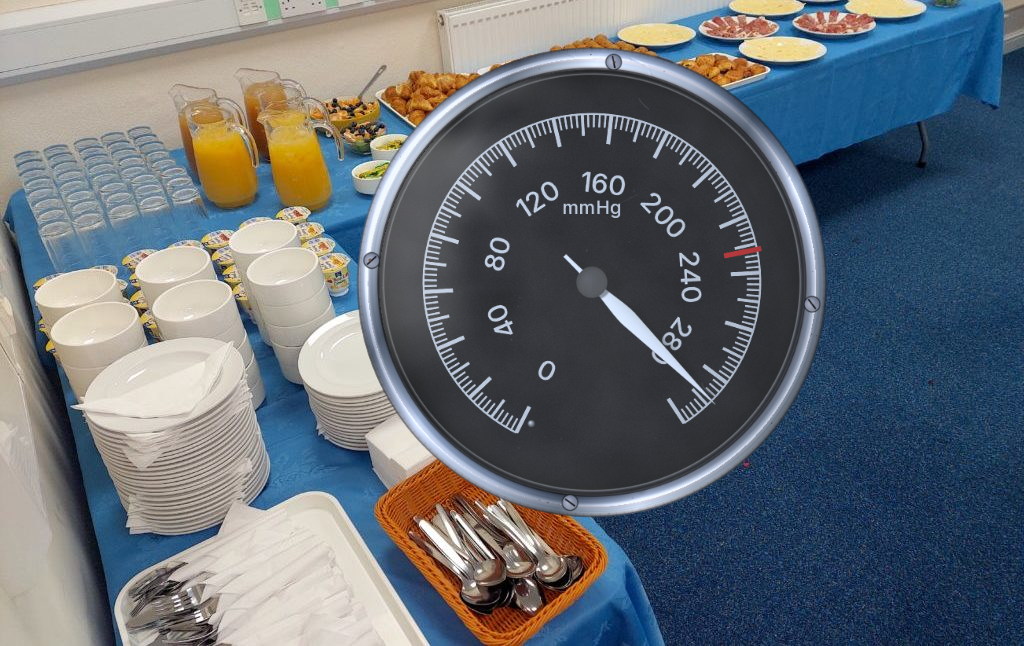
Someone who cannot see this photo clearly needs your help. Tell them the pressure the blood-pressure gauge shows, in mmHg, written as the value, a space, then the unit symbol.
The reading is 288 mmHg
